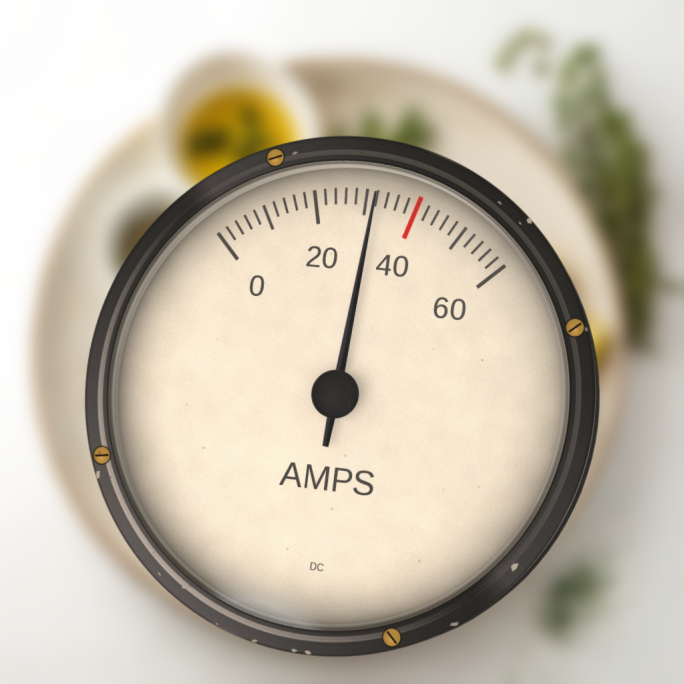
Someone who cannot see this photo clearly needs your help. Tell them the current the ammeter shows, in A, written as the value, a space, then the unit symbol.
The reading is 32 A
